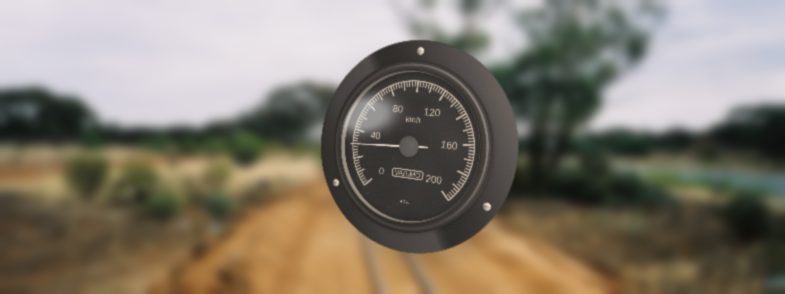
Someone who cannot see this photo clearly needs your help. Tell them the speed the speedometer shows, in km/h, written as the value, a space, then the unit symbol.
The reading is 30 km/h
